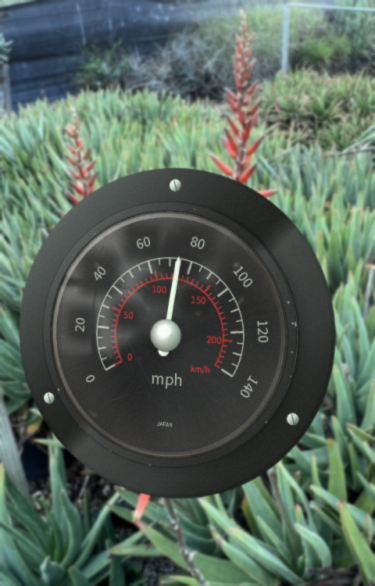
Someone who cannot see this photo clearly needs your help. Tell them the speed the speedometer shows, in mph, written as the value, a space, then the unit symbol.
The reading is 75 mph
